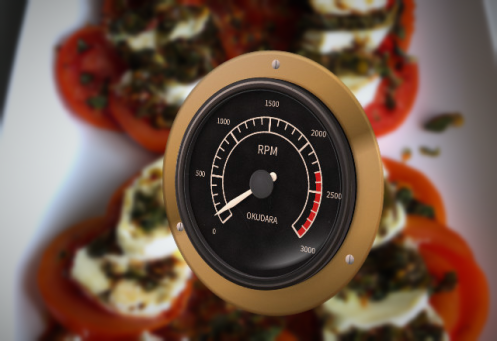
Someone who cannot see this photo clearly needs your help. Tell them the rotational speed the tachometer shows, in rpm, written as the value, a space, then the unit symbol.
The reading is 100 rpm
